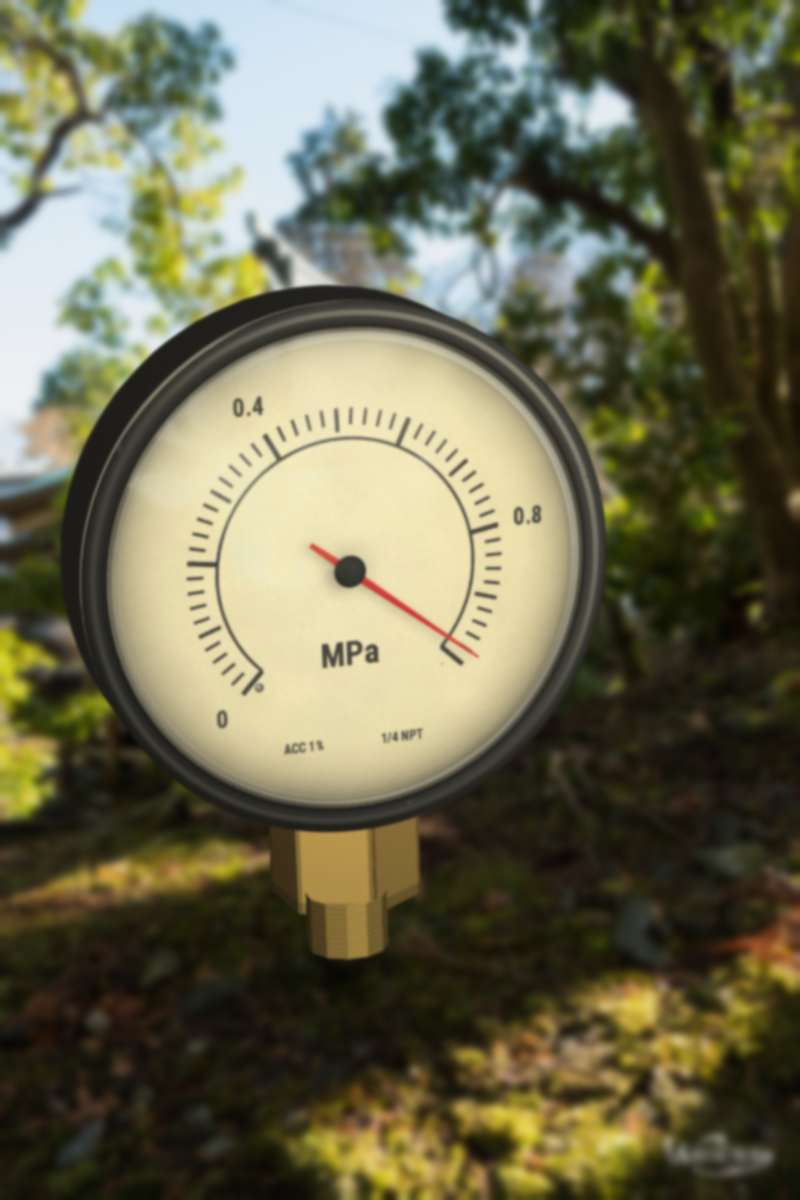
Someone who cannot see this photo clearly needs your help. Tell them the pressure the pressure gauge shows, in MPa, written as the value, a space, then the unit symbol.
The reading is 0.98 MPa
